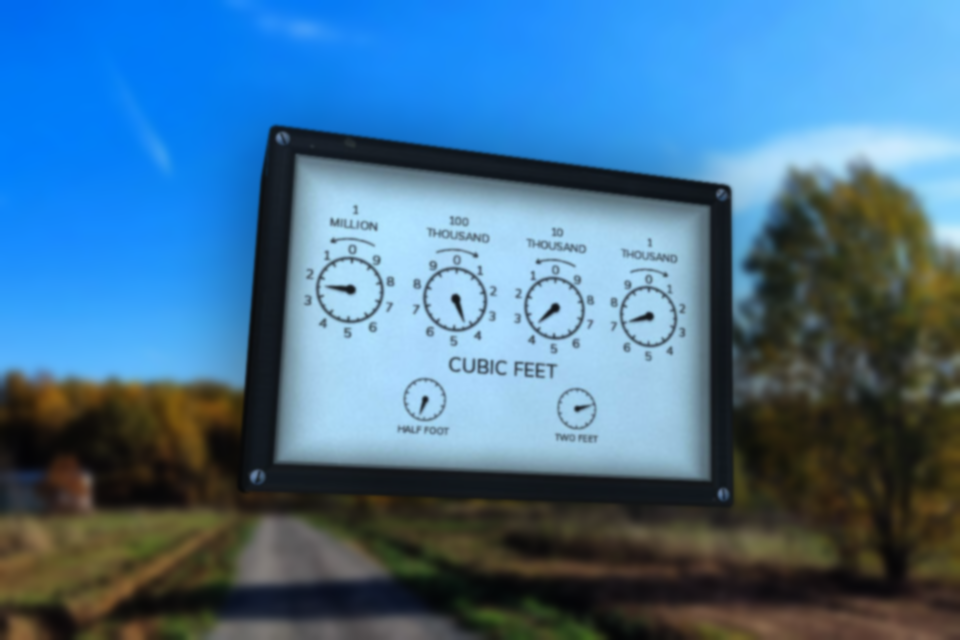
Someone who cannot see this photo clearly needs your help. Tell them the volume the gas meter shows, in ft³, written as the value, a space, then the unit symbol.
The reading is 243700 ft³
